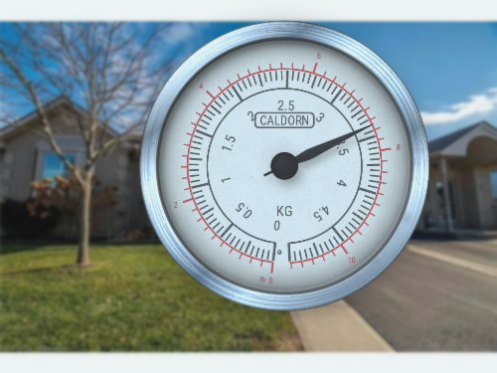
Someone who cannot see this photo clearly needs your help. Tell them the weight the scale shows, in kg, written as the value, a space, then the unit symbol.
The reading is 3.4 kg
